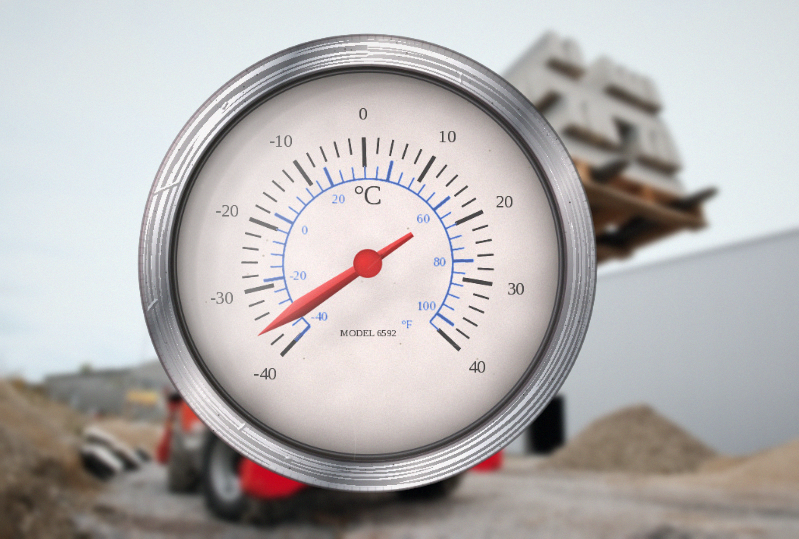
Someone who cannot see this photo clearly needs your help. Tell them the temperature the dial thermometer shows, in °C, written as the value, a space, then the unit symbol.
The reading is -36 °C
